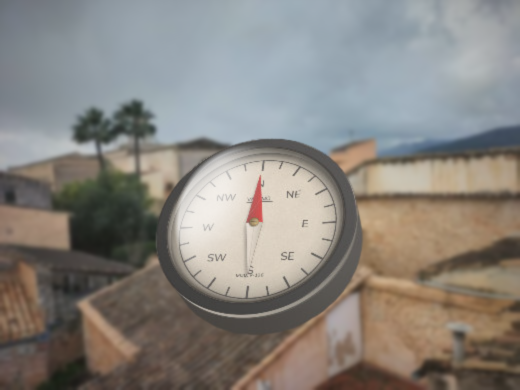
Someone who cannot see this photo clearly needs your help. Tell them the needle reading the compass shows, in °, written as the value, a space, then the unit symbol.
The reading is 0 °
